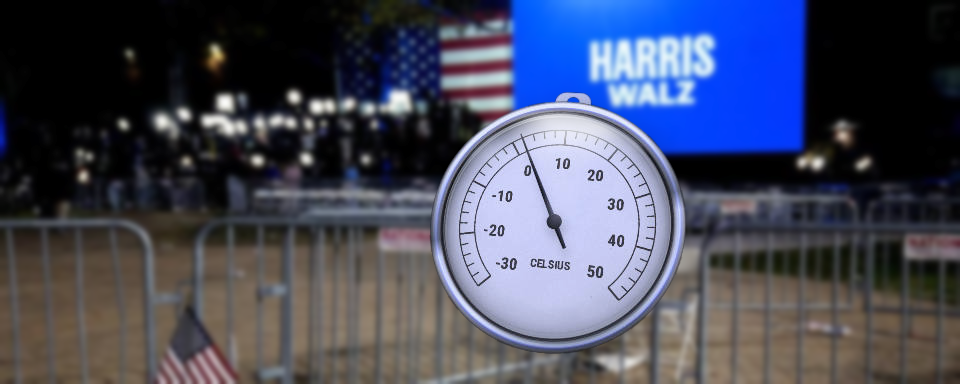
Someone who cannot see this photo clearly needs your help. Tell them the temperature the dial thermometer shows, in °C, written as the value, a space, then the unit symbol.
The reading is 2 °C
